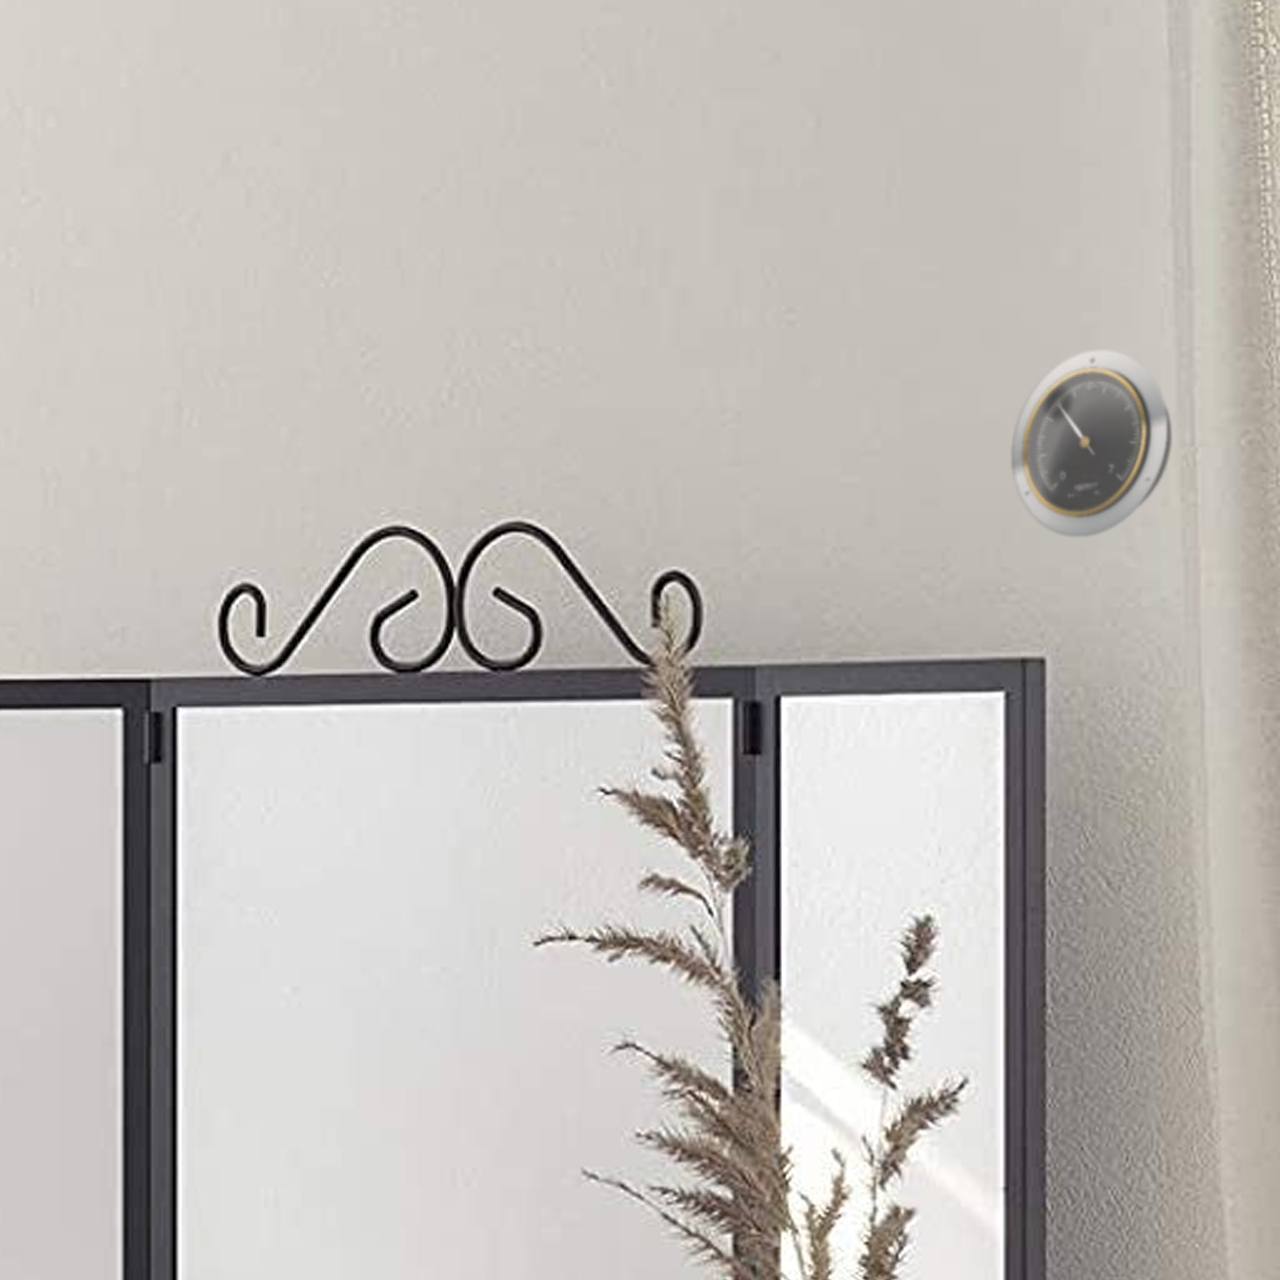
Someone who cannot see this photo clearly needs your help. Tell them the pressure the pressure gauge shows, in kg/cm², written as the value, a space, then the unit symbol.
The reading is 2.5 kg/cm²
